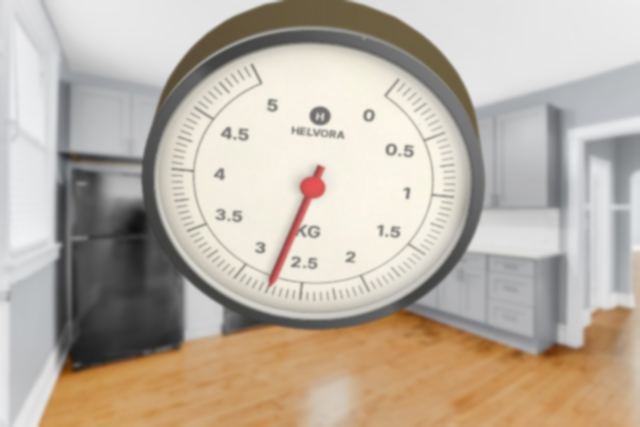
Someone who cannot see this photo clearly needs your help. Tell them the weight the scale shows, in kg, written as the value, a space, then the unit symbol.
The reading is 2.75 kg
